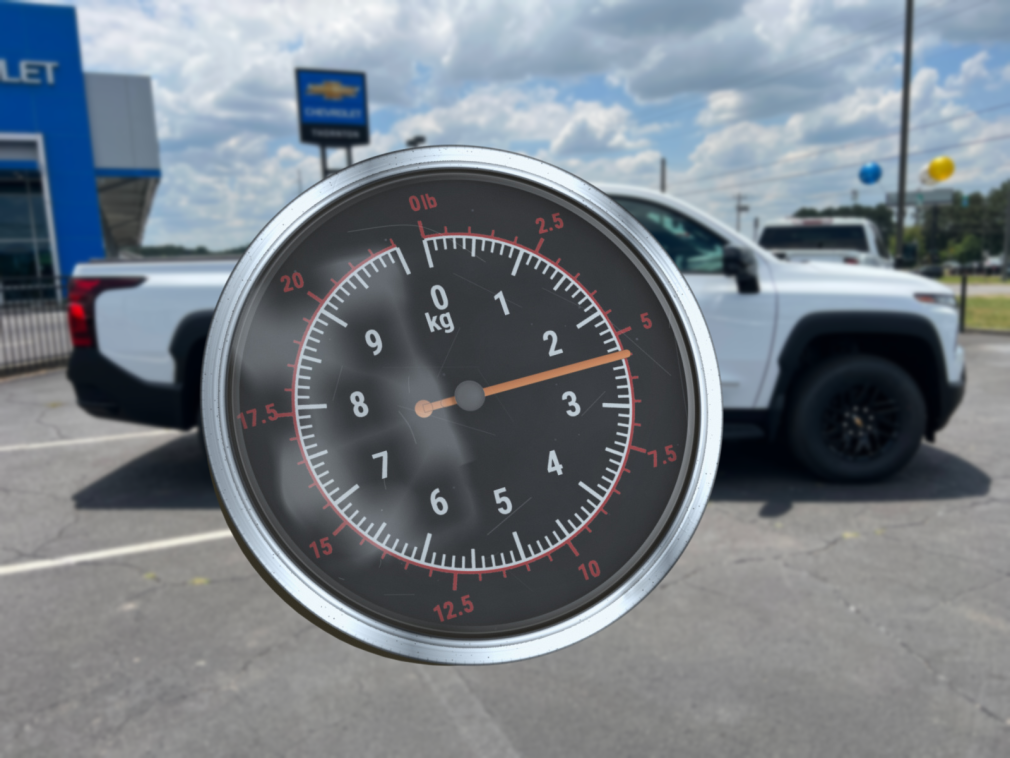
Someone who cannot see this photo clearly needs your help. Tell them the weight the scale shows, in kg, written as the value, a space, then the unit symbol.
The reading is 2.5 kg
